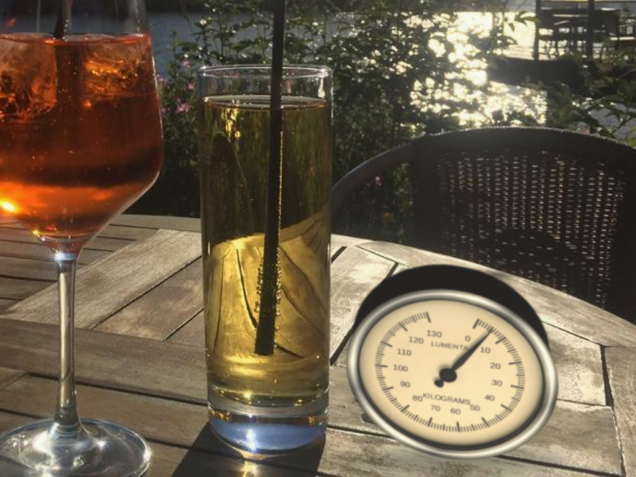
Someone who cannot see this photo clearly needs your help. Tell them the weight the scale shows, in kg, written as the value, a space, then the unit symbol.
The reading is 5 kg
